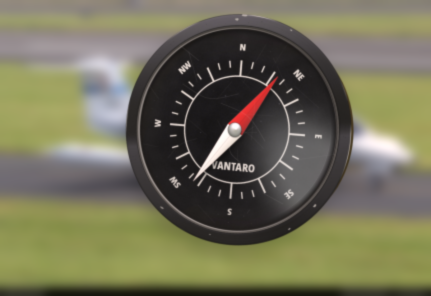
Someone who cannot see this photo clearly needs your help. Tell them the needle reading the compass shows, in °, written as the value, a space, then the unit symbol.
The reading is 35 °
